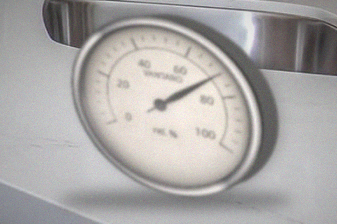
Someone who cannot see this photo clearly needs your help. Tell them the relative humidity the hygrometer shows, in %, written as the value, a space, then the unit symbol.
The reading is 72 %
